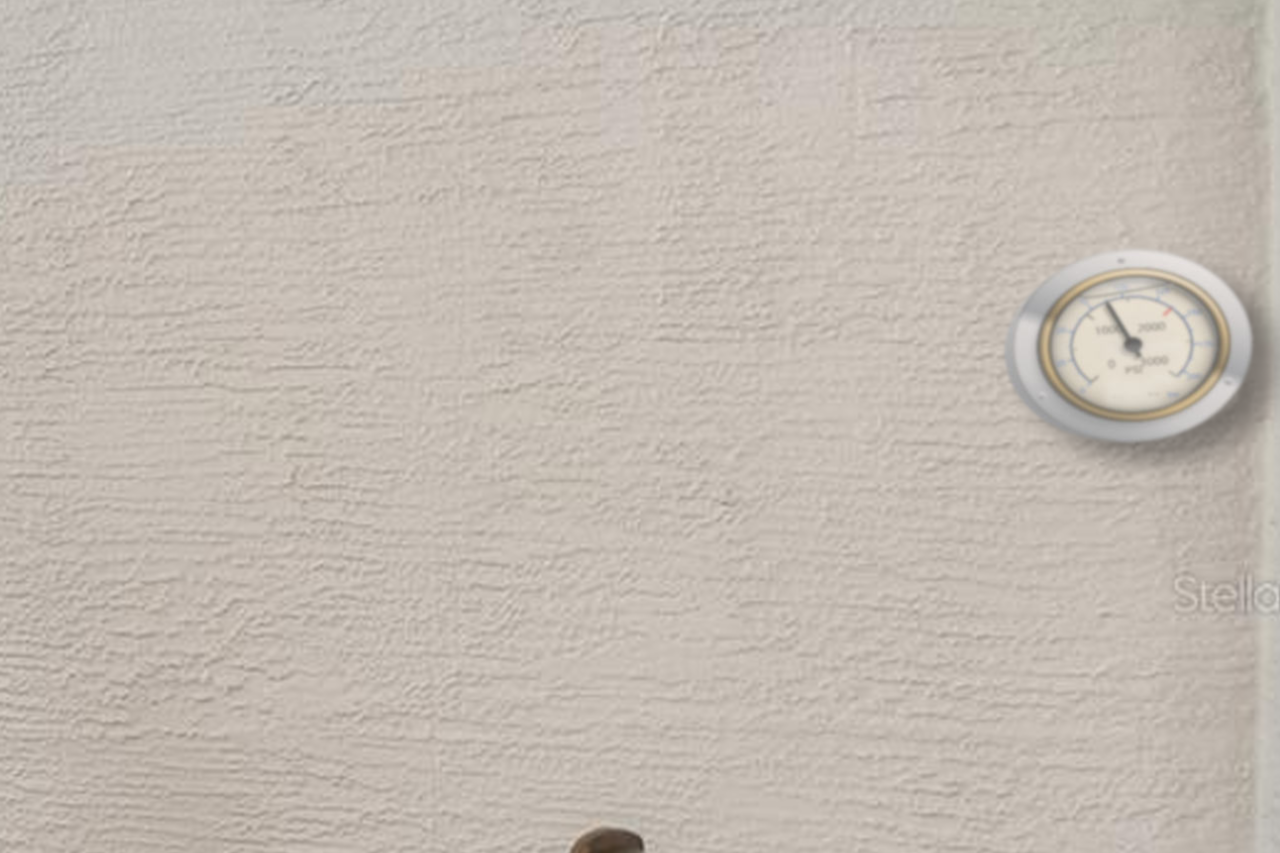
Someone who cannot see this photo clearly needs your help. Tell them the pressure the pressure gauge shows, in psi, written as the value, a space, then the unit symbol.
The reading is 1250 psi
